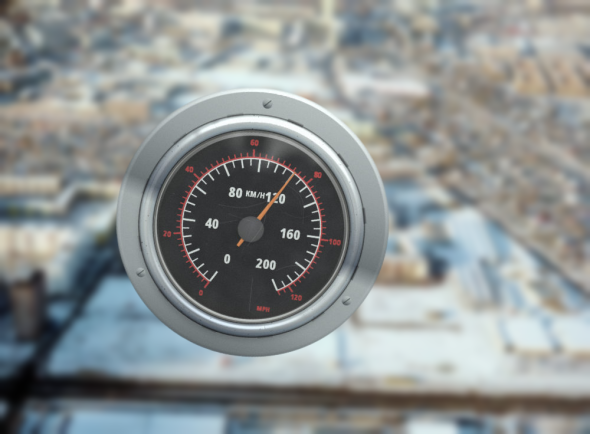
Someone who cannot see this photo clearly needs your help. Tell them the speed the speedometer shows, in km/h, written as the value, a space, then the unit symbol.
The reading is 120 km/h
